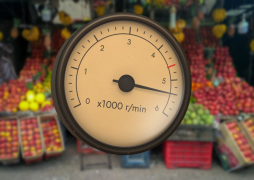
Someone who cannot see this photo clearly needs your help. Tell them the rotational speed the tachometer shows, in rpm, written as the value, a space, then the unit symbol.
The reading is 5400 rpm
